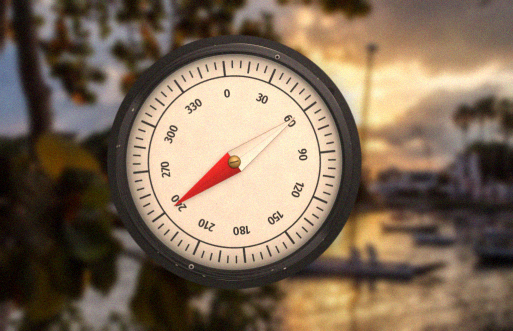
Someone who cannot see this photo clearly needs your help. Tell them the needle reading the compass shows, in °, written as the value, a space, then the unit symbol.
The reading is 240 °
